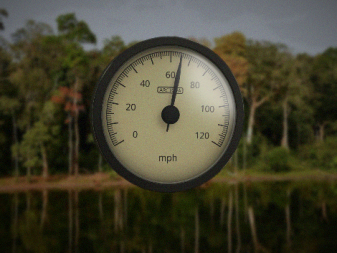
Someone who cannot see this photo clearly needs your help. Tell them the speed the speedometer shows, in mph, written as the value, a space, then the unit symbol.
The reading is 65 mph
